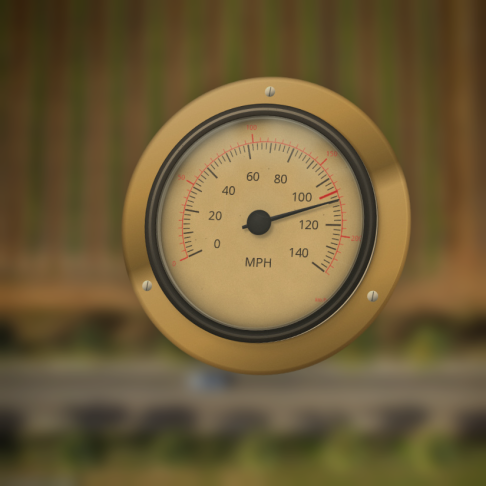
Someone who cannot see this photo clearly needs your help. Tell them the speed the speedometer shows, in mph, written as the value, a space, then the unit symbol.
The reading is 110 mph
